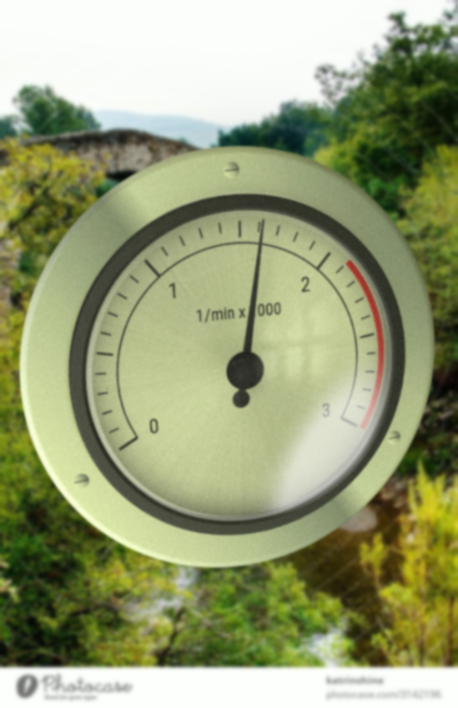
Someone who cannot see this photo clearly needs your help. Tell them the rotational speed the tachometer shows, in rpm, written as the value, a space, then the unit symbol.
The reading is 1600 rpm
